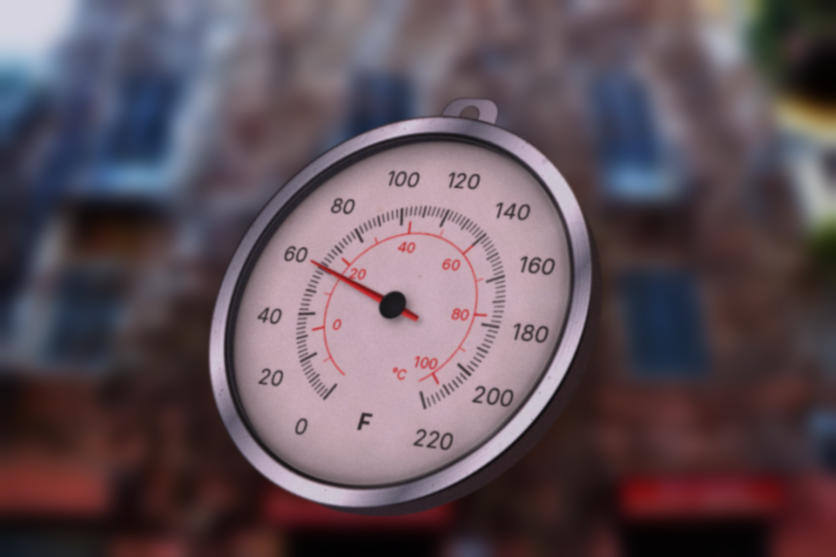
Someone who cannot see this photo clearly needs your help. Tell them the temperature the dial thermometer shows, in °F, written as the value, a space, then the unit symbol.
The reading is 60 °F
